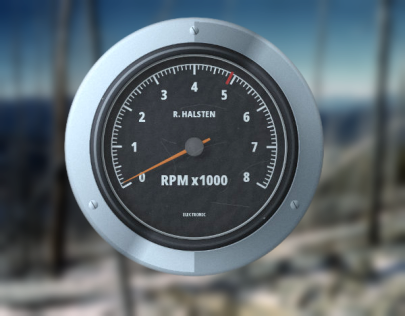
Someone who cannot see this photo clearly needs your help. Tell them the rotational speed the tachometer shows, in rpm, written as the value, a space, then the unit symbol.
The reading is 100 rpm
